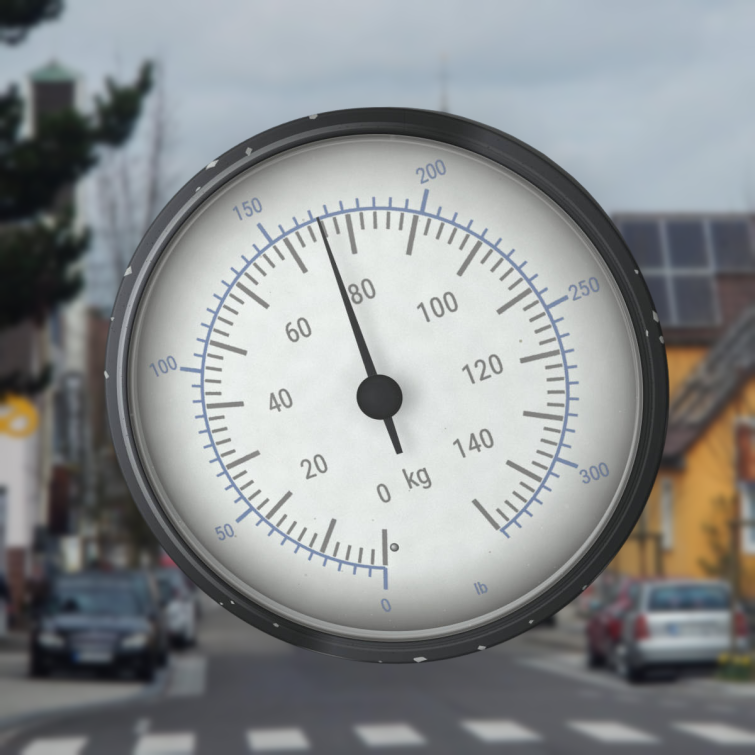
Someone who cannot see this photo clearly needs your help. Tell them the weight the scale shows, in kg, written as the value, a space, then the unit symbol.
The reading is 76 kg
